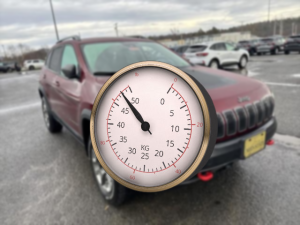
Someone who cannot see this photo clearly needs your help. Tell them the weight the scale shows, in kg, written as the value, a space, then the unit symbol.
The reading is 48 kg
